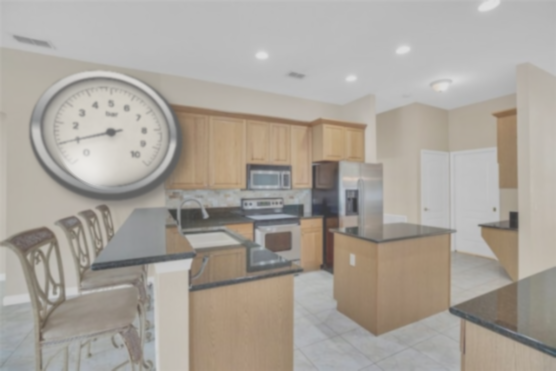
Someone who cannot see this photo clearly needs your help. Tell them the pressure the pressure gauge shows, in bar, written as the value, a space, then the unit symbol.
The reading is 1 bar
